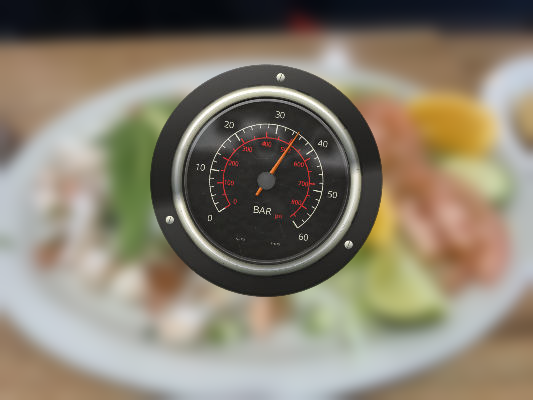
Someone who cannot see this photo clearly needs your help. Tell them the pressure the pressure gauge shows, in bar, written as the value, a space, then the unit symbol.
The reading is 35 bar
